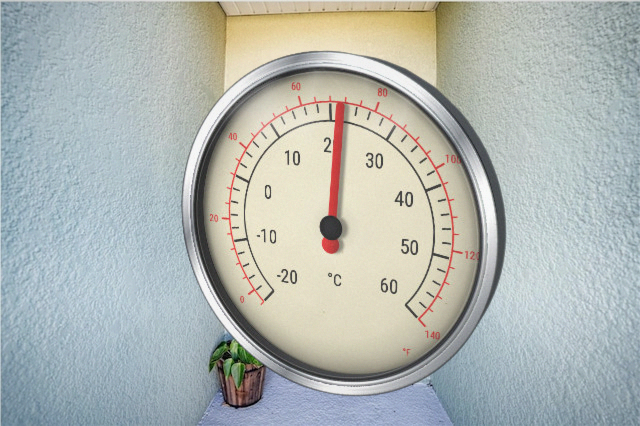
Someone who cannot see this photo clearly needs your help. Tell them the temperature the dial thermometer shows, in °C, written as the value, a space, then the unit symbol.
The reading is 22 °C
